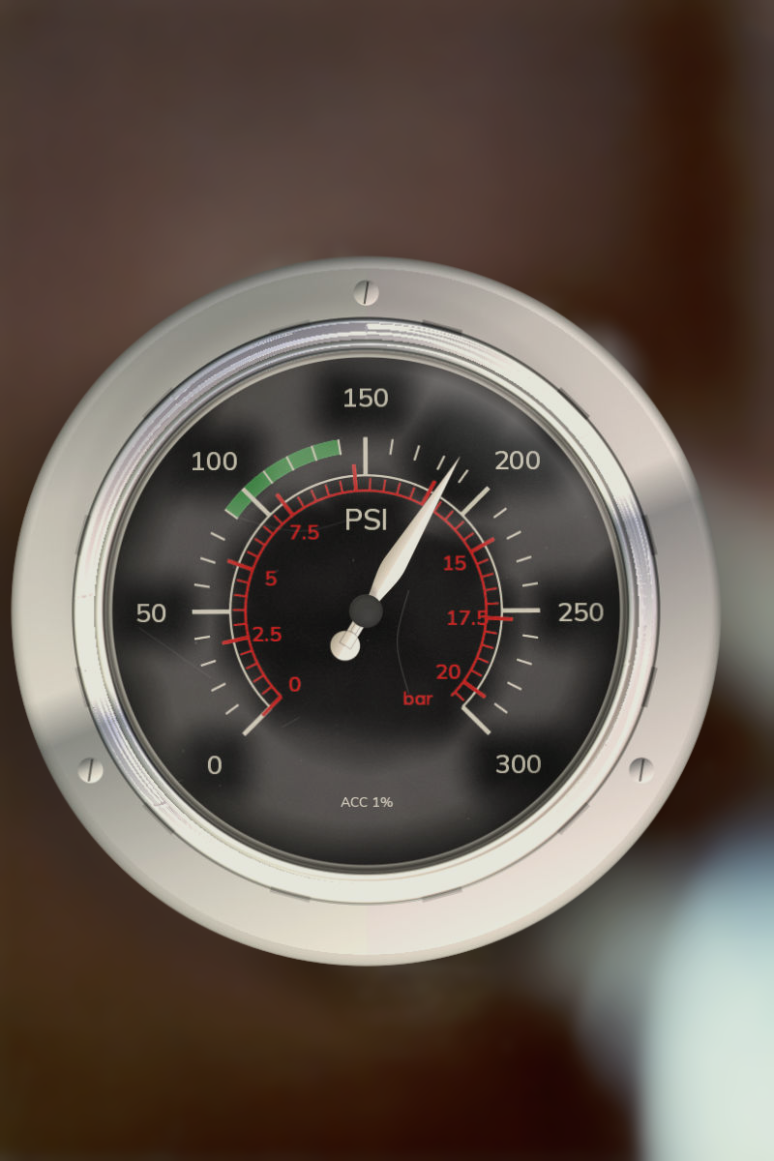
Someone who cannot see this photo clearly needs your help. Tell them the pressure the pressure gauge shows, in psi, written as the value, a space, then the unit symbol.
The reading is 185 psi
